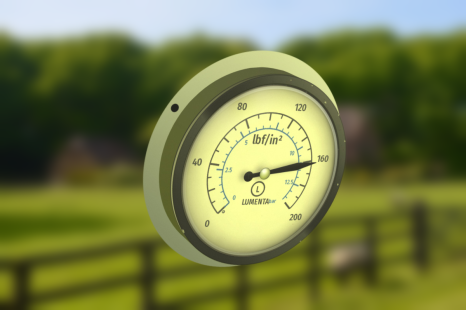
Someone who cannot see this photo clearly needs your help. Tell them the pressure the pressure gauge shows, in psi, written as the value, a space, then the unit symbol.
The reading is 160 psi
